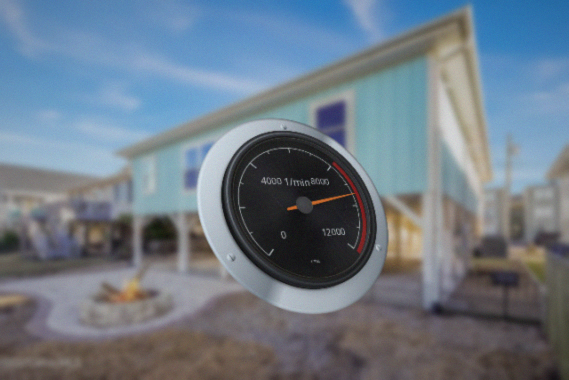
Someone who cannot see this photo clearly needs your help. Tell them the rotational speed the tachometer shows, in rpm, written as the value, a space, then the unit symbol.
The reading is 9500 rpm
